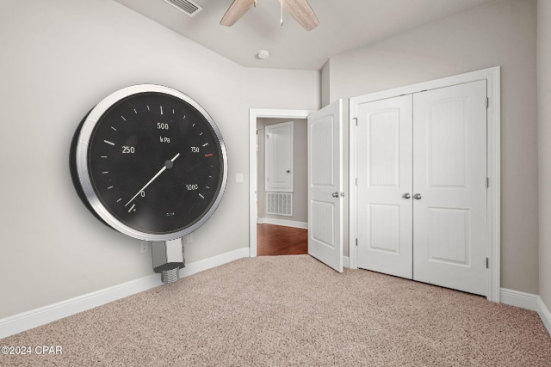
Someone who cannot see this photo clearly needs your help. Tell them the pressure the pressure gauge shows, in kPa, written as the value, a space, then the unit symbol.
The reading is 25 kPa
